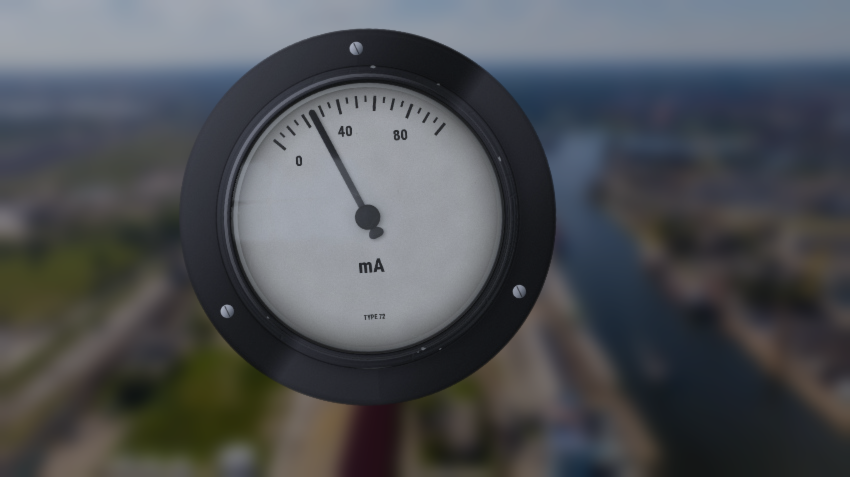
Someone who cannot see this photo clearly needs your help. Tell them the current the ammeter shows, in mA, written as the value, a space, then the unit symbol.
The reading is 25 mA
